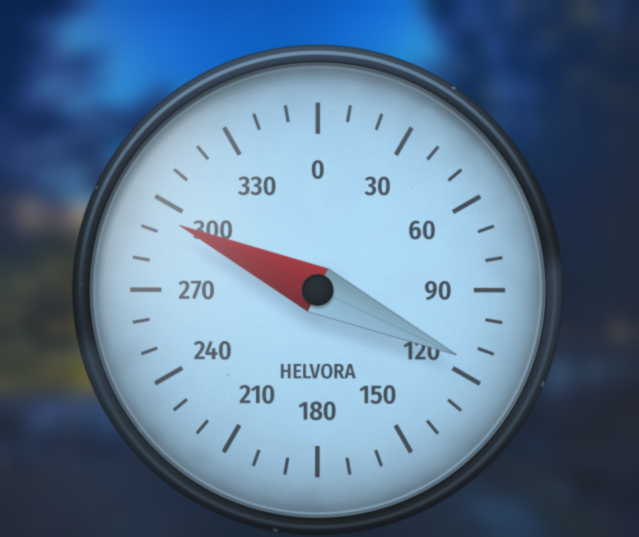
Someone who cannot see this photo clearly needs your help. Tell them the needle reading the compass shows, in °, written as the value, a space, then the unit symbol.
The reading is 295 °
